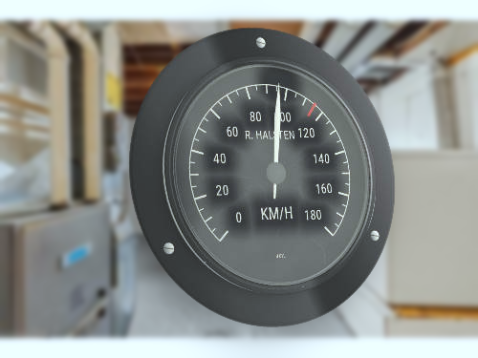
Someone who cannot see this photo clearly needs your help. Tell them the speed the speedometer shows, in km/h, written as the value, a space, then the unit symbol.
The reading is 95 km/h
